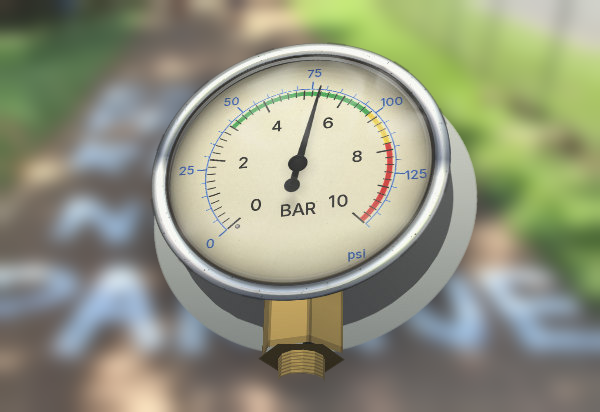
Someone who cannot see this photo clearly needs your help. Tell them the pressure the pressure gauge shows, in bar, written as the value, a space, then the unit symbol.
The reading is 5.4 bar
